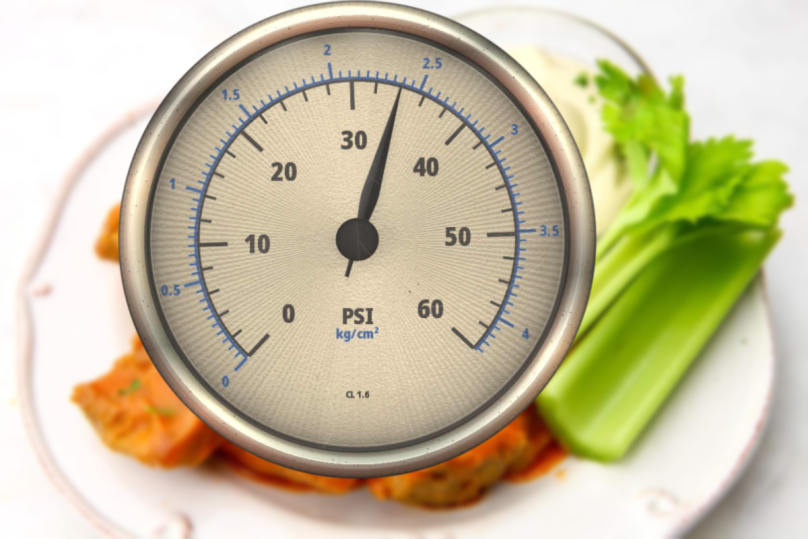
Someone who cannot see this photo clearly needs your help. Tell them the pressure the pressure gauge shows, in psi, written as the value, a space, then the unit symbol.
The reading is 34 psi
